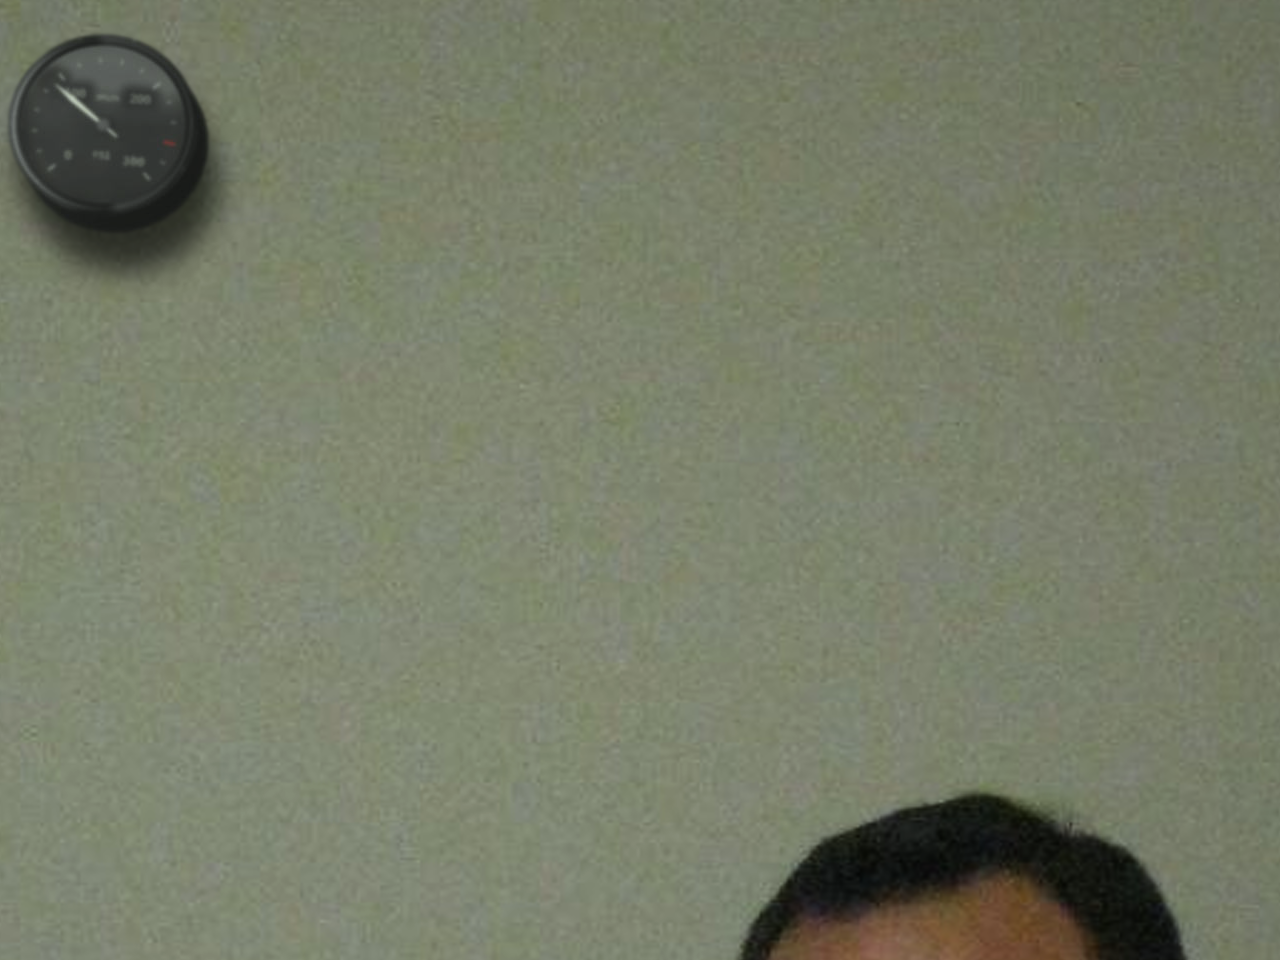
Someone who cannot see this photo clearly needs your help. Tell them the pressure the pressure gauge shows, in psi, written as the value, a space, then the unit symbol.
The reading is 90 psi
